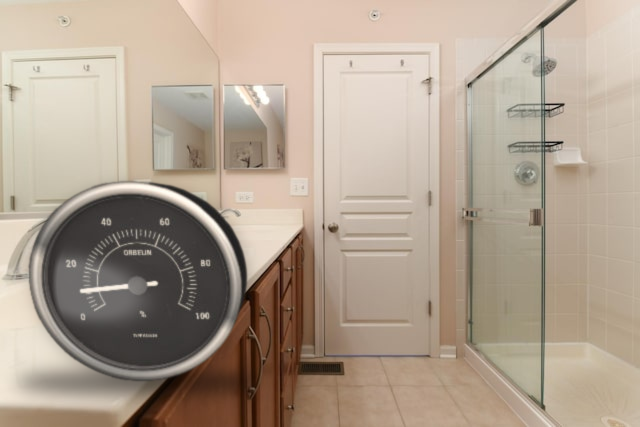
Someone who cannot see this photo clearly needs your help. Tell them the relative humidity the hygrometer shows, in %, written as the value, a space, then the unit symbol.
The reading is 10 %
